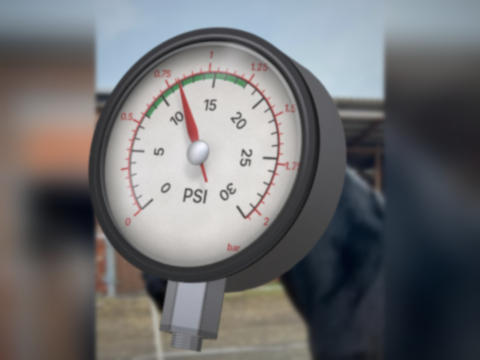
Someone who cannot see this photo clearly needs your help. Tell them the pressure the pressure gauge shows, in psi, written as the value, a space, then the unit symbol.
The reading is 12 psi
